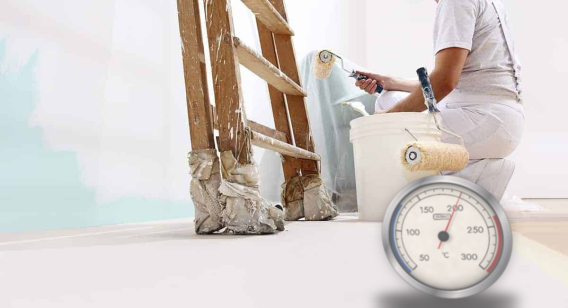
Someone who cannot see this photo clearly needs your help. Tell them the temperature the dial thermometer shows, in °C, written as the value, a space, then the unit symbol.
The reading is 200 °C
